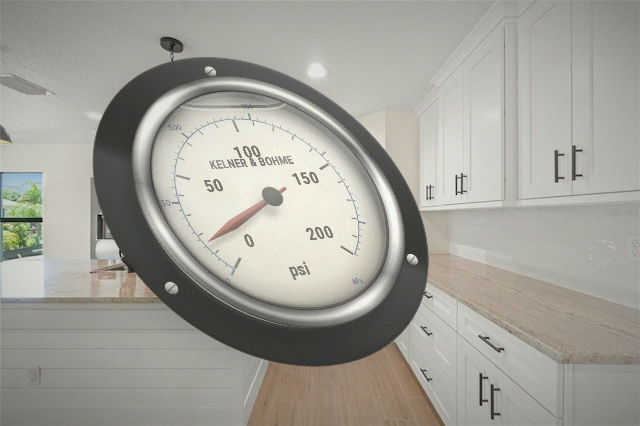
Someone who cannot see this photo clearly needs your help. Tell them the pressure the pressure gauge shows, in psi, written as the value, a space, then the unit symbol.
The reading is 15 psi
